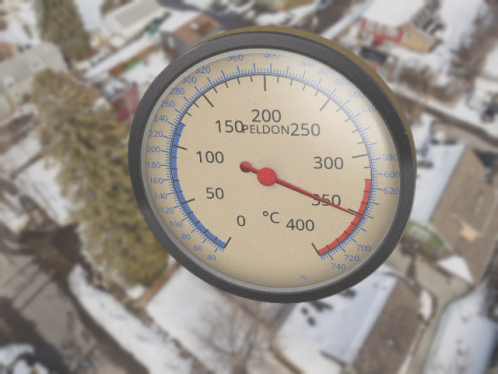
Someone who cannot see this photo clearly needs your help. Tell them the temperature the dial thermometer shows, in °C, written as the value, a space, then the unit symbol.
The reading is 350 °C
